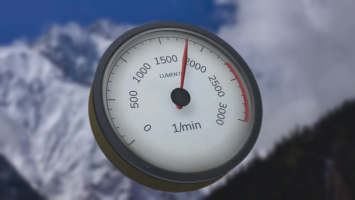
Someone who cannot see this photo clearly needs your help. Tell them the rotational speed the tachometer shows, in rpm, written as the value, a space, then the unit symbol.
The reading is 1800 rpm
